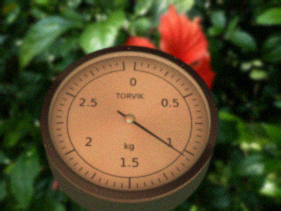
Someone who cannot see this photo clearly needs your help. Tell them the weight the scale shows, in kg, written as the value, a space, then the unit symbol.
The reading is 1.05 kg
